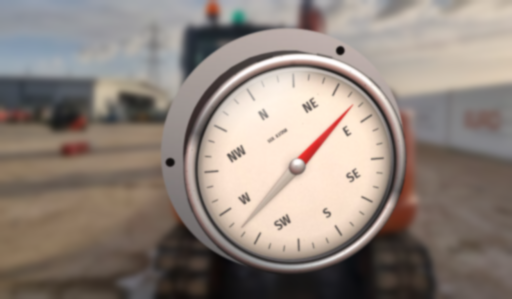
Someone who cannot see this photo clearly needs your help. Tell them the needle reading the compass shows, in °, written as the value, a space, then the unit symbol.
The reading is 75 °
